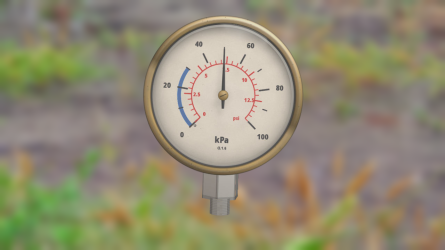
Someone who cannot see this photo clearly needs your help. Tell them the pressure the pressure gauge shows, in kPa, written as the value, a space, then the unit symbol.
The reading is 50 kPa
